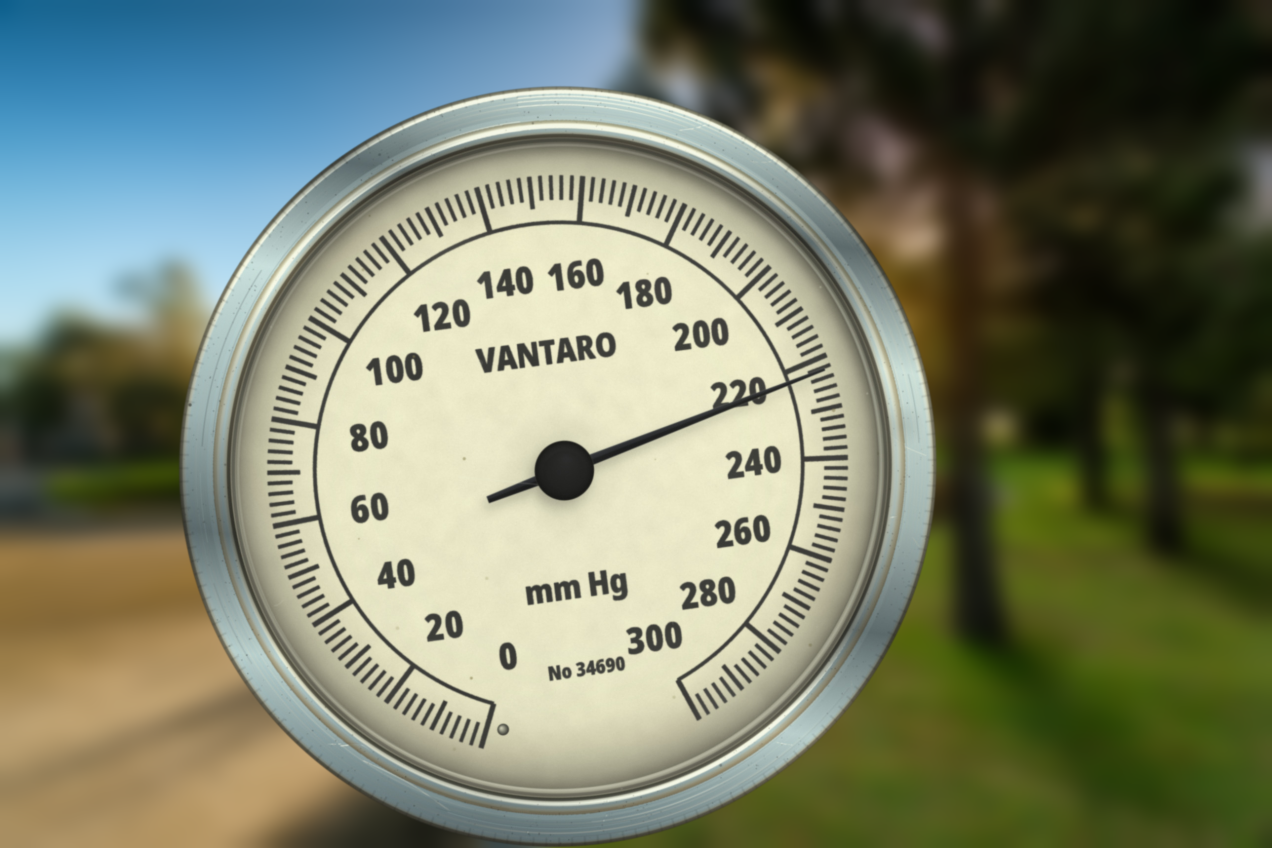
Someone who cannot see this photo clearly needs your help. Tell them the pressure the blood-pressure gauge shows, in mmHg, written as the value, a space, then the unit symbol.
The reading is 222 mmHg
